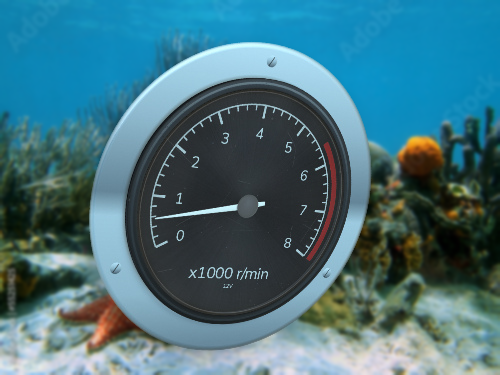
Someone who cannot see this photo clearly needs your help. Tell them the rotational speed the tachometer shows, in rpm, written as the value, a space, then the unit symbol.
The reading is 600 rpm
